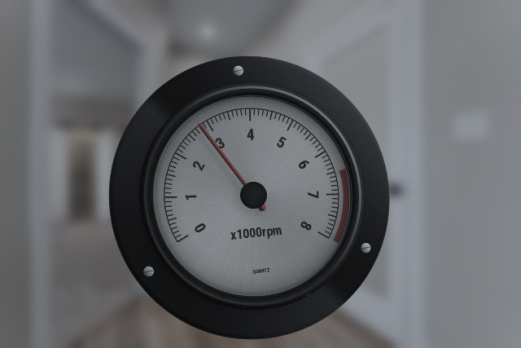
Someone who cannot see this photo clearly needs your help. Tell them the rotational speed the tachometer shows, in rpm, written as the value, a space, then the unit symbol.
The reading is 2800 rpm
